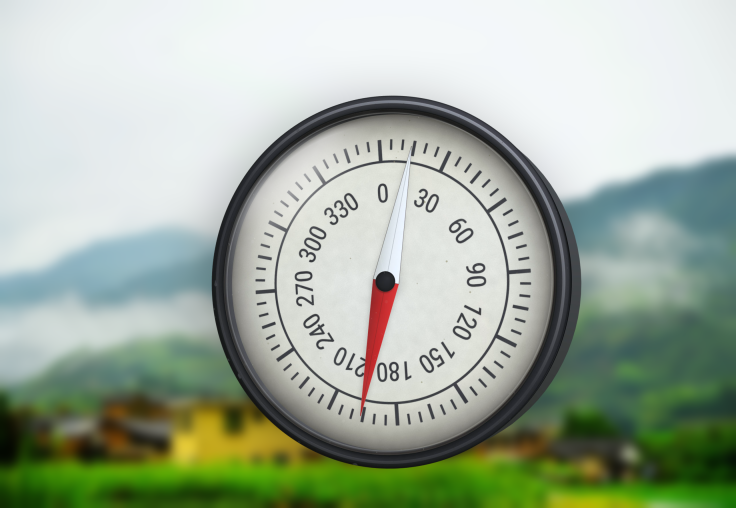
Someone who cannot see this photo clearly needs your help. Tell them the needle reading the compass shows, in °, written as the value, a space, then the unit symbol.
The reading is 195 °
